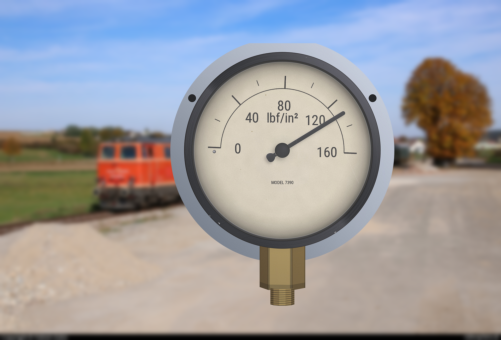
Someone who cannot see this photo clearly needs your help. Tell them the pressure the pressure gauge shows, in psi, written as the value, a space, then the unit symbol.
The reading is 130 psi
